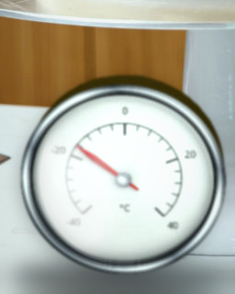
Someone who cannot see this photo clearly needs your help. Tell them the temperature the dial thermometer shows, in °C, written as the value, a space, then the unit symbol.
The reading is -16 °C
